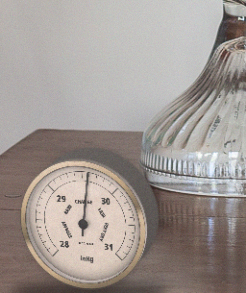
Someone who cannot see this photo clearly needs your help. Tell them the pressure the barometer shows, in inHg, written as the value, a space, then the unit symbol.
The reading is 29.6 inHg
